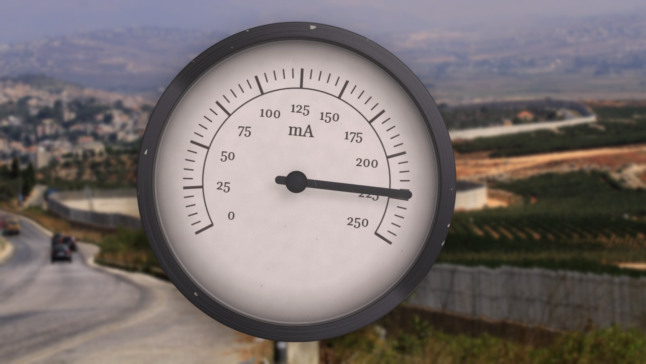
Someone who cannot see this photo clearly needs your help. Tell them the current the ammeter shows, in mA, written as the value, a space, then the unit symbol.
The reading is 222.5 mA
